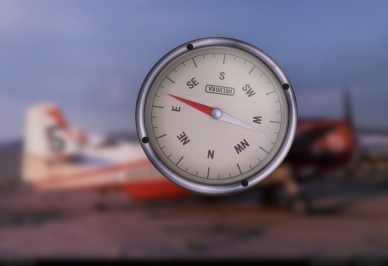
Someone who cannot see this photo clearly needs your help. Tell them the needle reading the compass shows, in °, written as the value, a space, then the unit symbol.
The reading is 105 °
